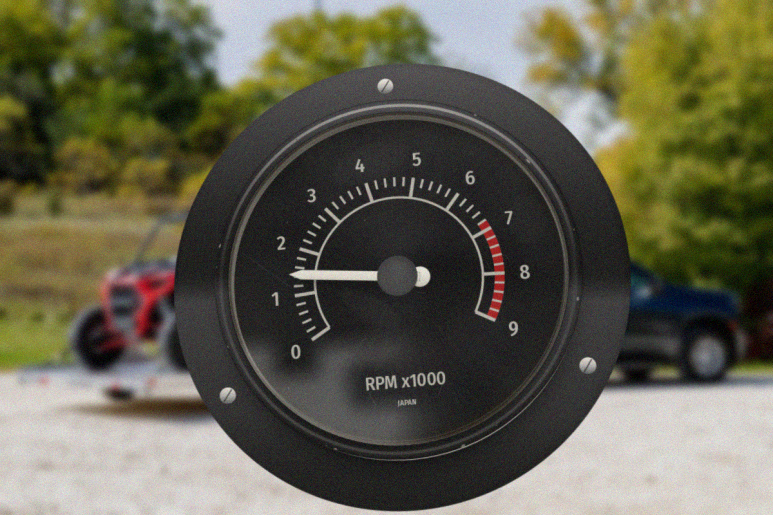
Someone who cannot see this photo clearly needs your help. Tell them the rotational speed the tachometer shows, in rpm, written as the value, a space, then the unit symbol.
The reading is 1400 rpm
